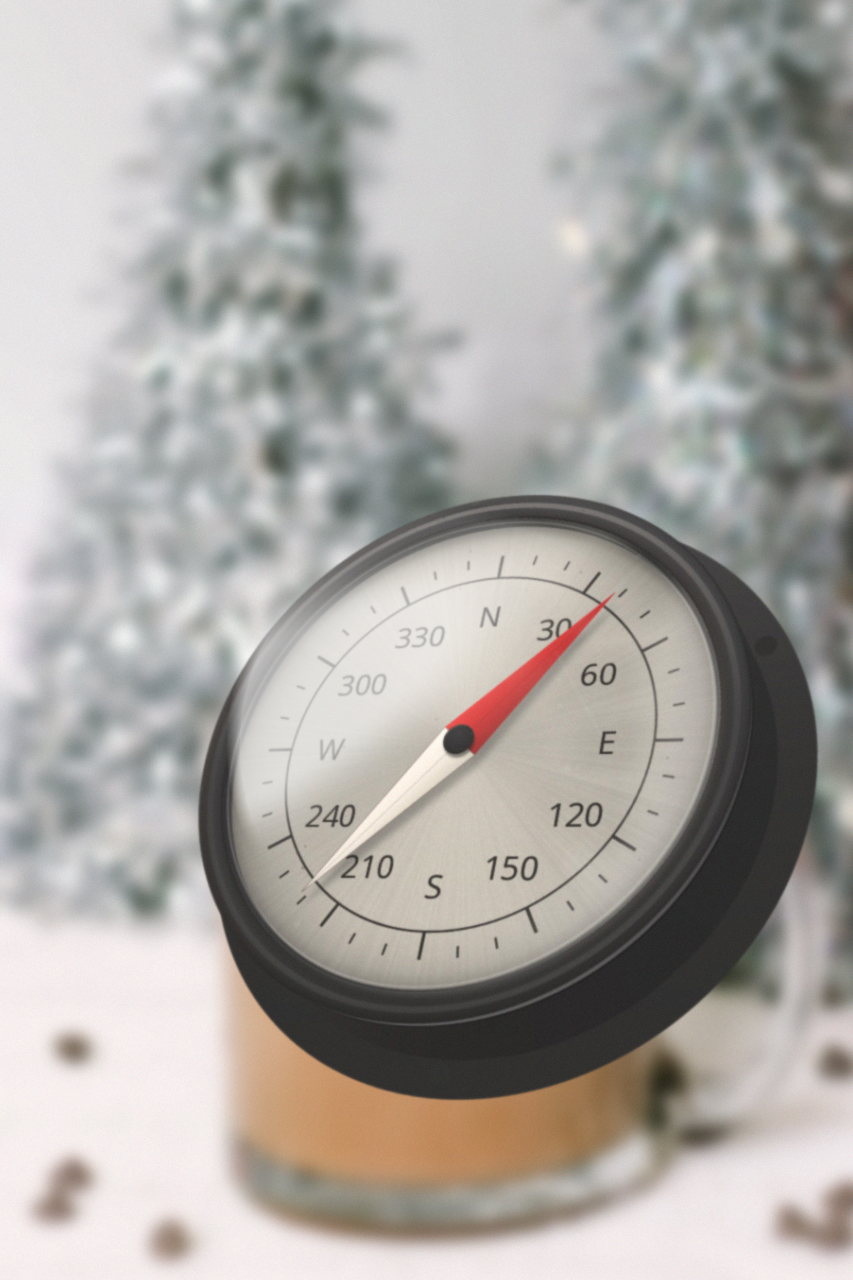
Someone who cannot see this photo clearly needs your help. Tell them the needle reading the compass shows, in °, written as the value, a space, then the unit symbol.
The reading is 40 °
